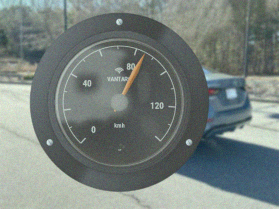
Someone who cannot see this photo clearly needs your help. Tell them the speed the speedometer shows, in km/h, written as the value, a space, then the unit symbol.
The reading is 85 km/h
